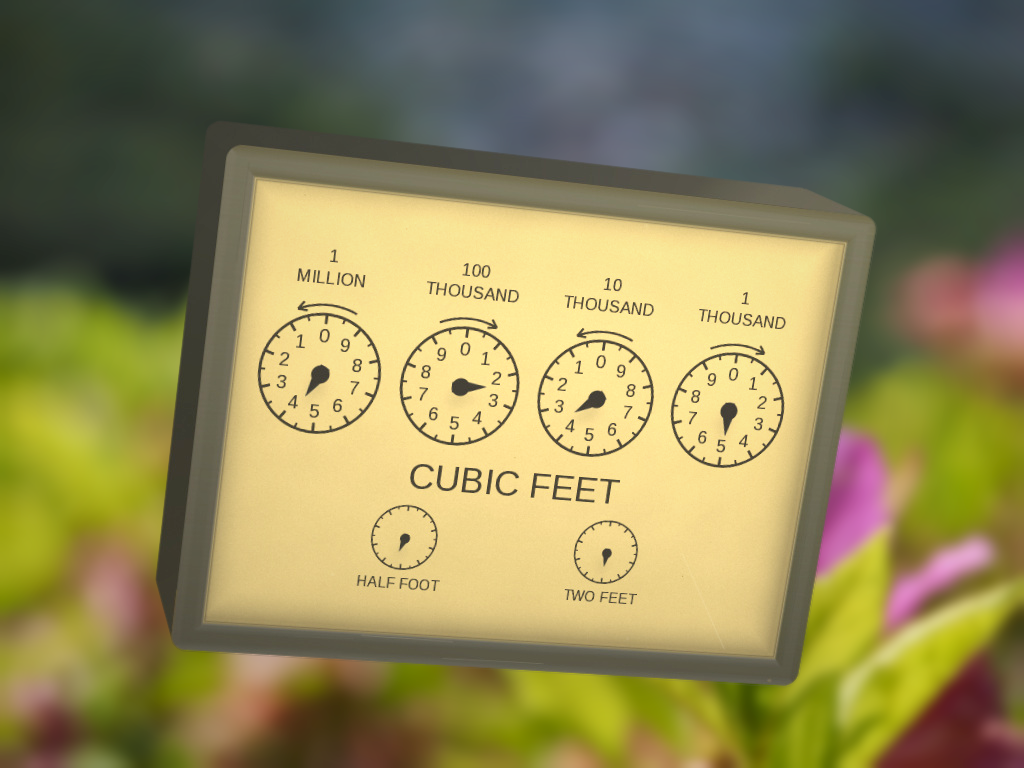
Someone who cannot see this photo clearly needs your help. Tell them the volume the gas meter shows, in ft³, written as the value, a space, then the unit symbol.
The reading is 423500 ft³
